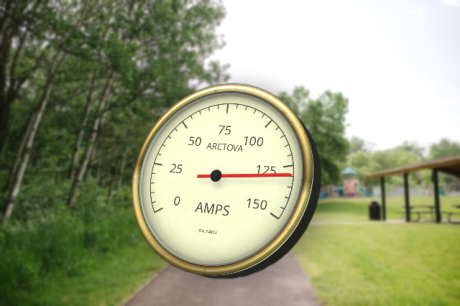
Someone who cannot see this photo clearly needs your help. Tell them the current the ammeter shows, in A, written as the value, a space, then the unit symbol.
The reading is 130 A
